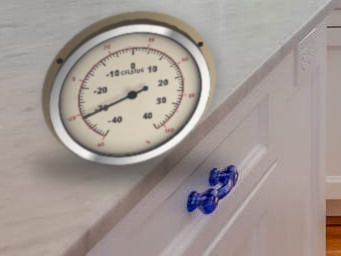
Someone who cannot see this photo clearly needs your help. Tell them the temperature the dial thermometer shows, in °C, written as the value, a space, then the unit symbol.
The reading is -30 °C
